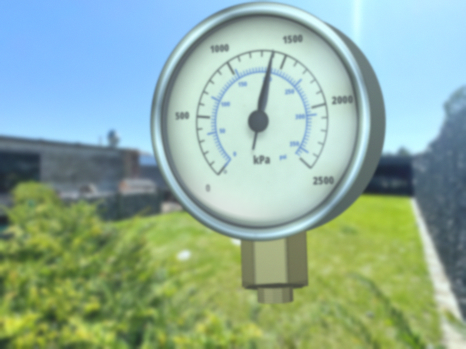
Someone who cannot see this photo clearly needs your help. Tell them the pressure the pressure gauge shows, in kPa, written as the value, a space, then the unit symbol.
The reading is 1400 kPa
